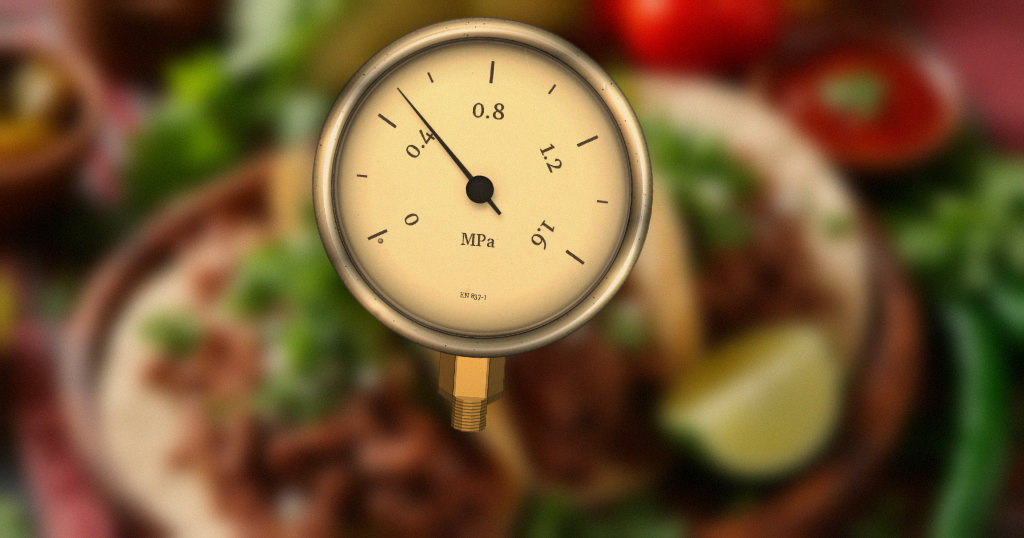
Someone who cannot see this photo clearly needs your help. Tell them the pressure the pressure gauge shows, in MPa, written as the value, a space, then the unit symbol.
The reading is 0.5 MPa
